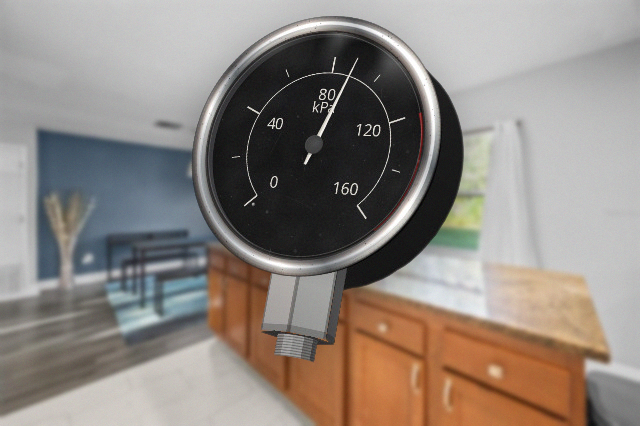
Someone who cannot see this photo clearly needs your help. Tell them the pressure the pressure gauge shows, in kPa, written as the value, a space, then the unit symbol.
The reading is 90 kPa
